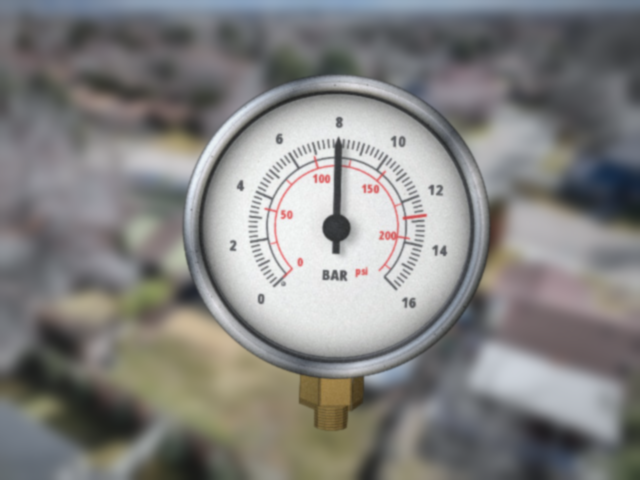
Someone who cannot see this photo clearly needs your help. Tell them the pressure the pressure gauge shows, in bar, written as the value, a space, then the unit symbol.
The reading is 8 bar
